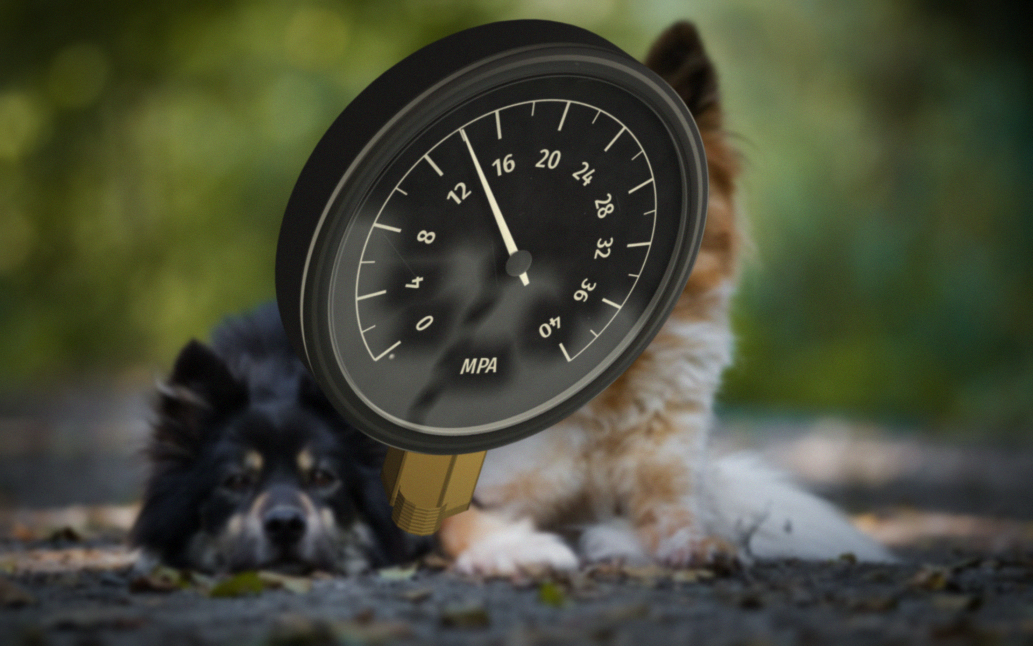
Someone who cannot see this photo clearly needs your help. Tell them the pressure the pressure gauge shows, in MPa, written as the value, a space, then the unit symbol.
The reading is 14 MPa
